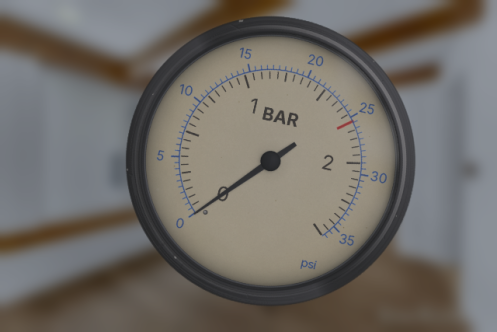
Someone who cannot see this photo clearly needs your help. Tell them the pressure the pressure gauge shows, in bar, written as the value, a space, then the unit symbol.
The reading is 0 bar
